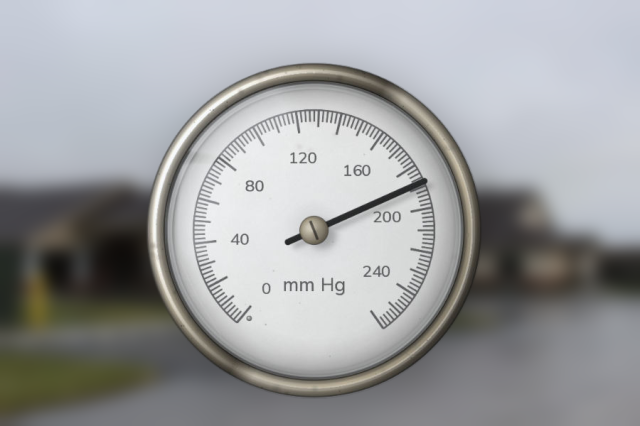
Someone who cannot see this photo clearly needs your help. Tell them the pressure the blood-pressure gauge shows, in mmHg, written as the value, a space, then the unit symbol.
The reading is 188 mmHg
